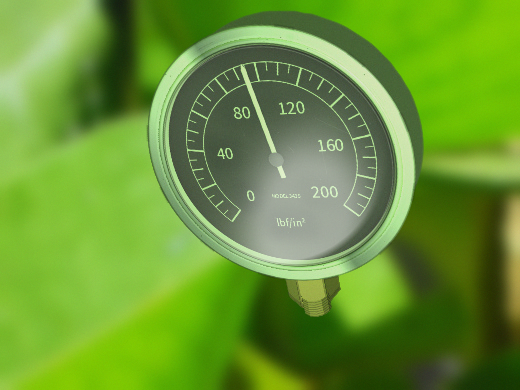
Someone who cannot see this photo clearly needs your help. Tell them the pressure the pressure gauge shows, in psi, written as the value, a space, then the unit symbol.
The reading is 95 psi
